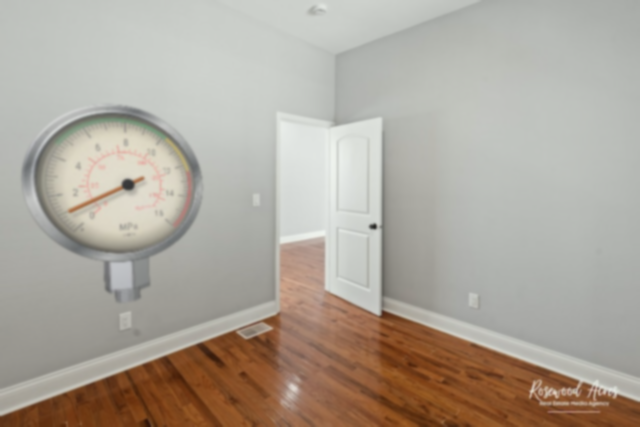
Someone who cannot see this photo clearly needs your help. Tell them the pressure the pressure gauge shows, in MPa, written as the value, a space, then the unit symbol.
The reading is 1 MPa
